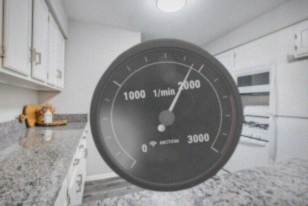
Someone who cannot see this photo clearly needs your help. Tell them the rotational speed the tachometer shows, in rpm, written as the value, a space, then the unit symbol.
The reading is 1900 rpm
